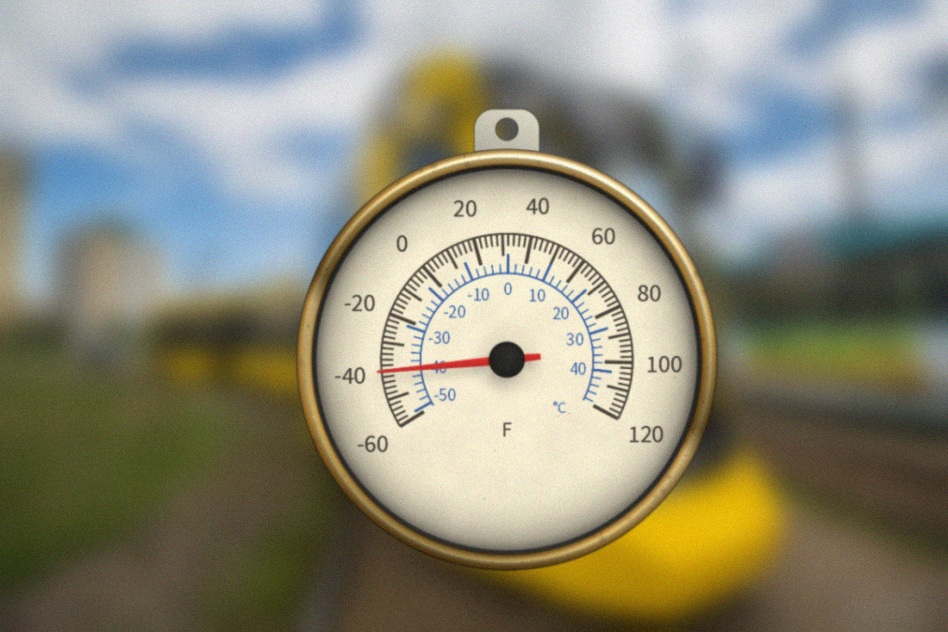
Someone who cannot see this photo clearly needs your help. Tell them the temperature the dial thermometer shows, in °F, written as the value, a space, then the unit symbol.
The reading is -40 °F
